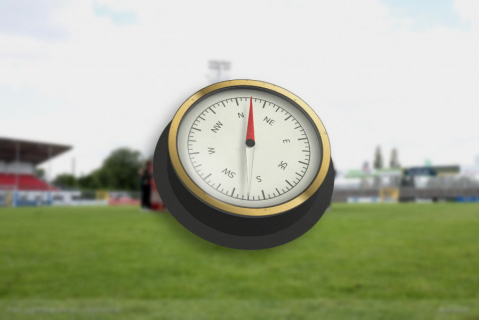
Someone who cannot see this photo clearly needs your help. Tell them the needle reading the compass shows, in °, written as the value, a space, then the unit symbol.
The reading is 15 °
